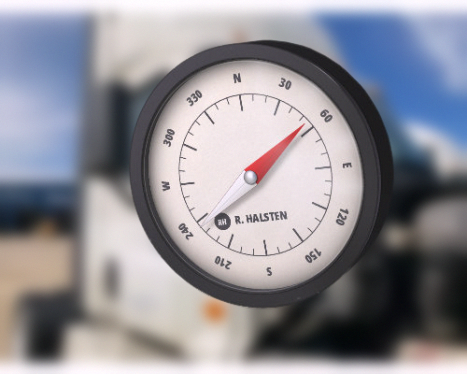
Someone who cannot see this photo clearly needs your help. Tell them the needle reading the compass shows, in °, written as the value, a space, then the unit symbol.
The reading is 55 °
